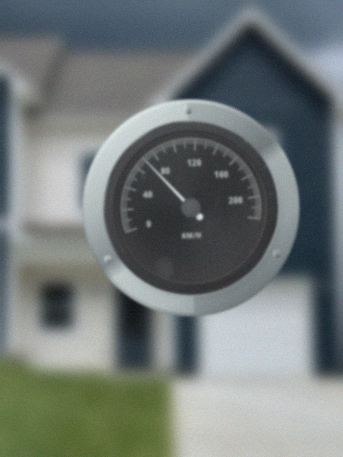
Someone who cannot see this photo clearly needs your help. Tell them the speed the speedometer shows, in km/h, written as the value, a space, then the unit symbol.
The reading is 70 km/h
